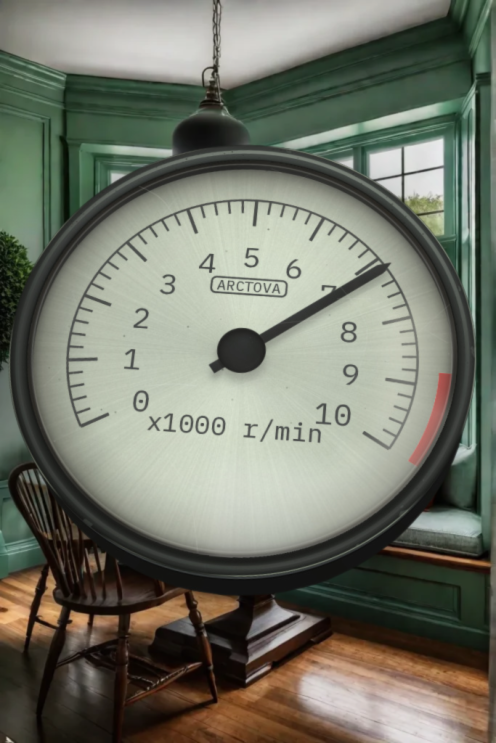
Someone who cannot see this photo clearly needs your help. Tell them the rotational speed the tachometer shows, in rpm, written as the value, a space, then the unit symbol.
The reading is 7200 rpm
